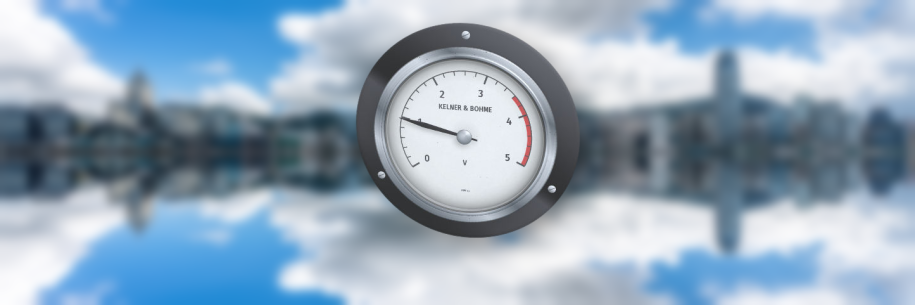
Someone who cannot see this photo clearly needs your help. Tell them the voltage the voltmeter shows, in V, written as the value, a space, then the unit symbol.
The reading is 1 V
